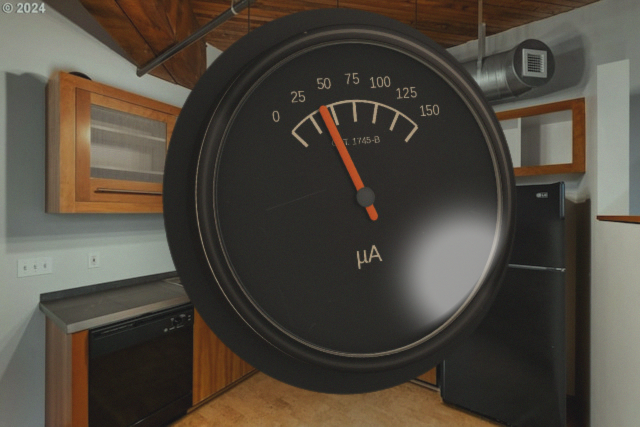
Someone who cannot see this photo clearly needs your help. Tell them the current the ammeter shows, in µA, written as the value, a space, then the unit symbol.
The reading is 37.5 µA
